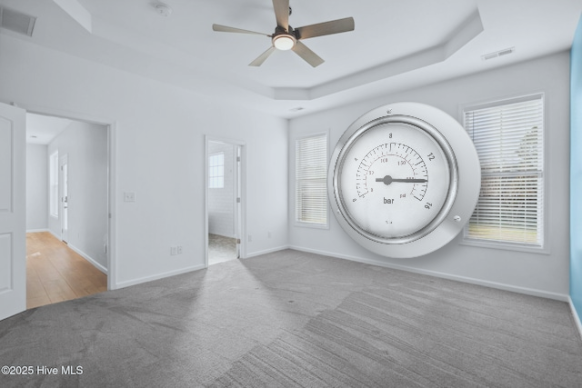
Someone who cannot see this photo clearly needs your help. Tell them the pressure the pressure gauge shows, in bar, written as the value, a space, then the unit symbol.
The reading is 14 bar
